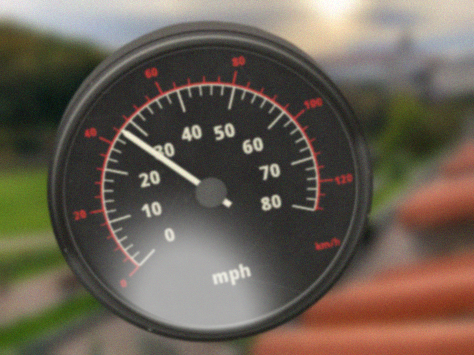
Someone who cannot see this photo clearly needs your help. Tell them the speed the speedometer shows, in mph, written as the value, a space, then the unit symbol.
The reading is 28 mph
